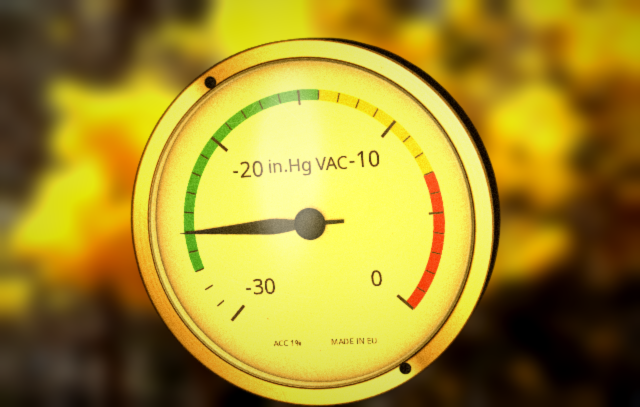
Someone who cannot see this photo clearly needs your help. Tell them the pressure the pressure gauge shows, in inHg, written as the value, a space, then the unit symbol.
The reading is -25 inHg
